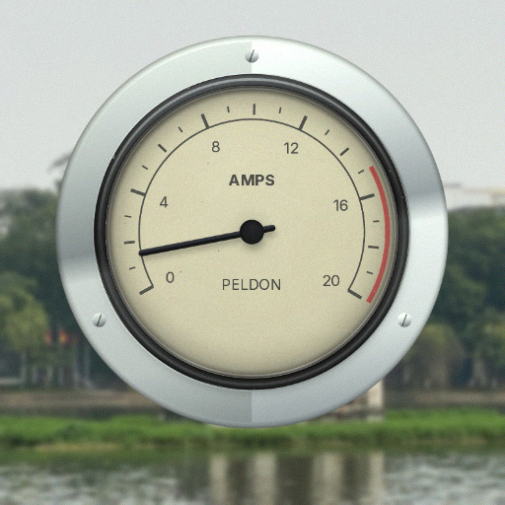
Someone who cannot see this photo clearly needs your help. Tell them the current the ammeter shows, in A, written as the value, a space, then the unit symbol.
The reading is 1.5 A
